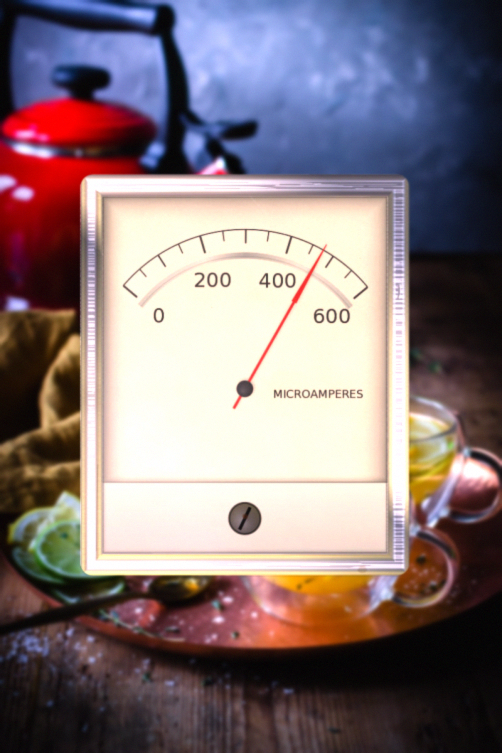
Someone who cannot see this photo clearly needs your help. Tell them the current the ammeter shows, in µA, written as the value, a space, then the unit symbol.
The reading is 475 µA
